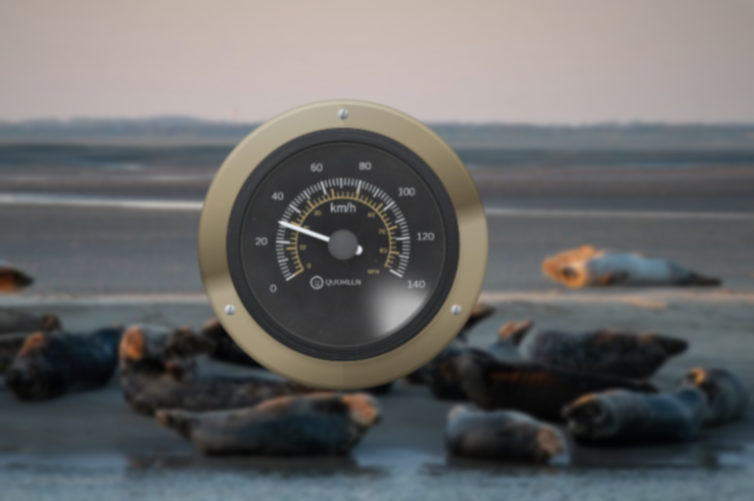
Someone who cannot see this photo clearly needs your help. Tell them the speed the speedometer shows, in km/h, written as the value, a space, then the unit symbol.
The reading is 30 km/h
